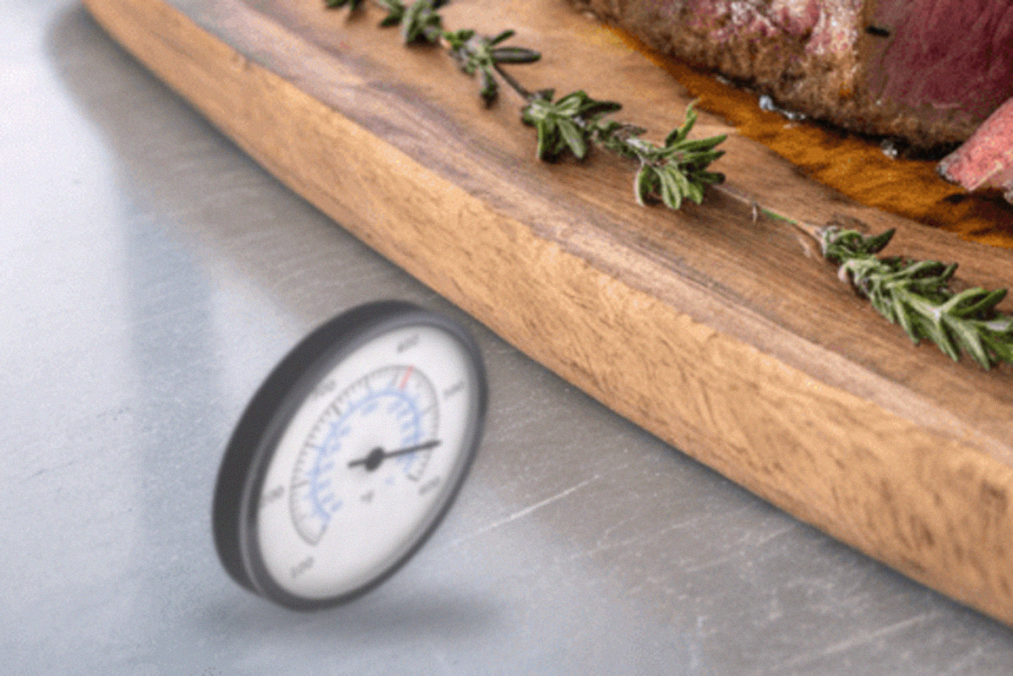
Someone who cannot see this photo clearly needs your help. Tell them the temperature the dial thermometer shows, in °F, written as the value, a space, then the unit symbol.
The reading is 550 °F
